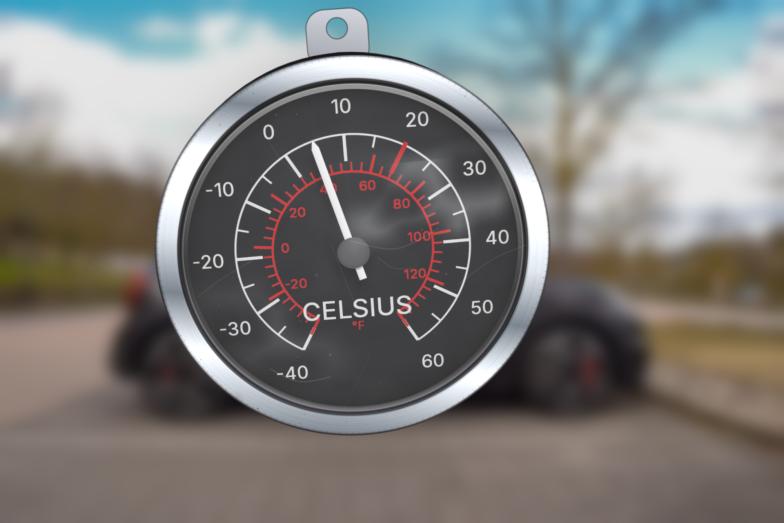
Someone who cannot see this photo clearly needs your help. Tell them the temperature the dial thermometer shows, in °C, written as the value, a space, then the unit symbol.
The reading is 5 °C
